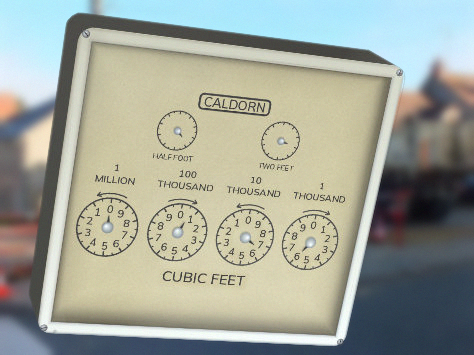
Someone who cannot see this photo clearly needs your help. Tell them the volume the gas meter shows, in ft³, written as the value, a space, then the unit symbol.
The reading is 6600 ft³
